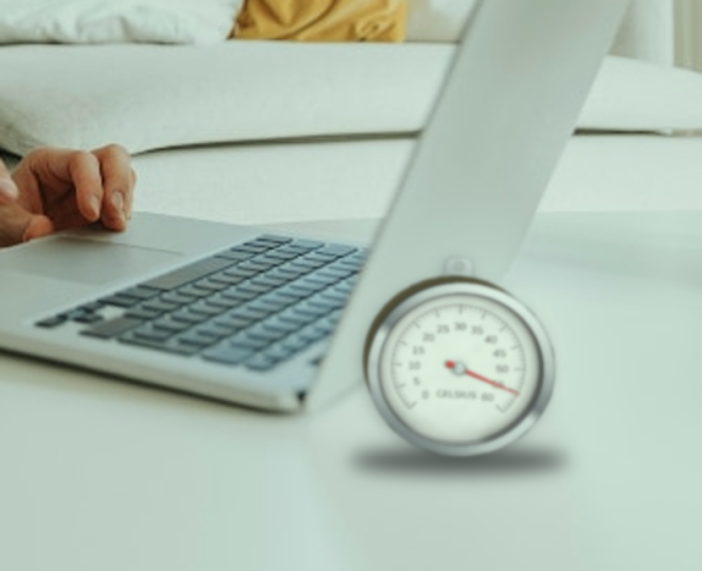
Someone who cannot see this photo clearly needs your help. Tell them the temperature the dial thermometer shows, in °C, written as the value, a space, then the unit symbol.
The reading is 55 °C
